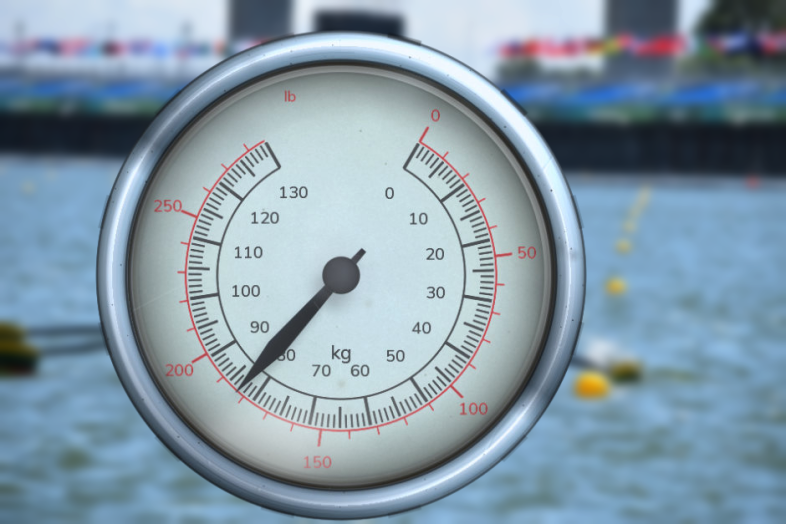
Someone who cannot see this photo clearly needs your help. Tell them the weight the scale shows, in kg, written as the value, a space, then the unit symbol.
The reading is 83 kg
